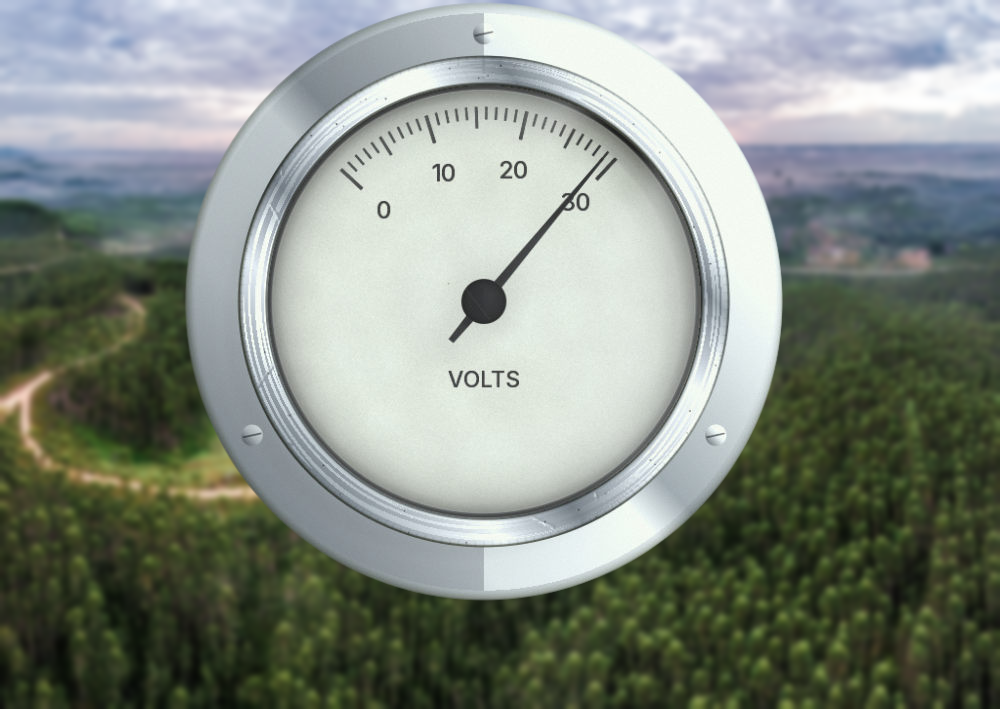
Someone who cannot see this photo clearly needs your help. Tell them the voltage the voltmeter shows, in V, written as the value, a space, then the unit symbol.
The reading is 29 V
